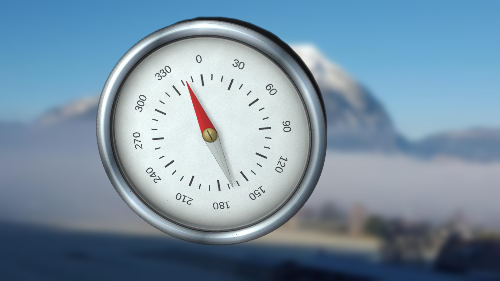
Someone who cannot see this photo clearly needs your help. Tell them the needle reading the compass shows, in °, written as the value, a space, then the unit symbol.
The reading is 345 °
